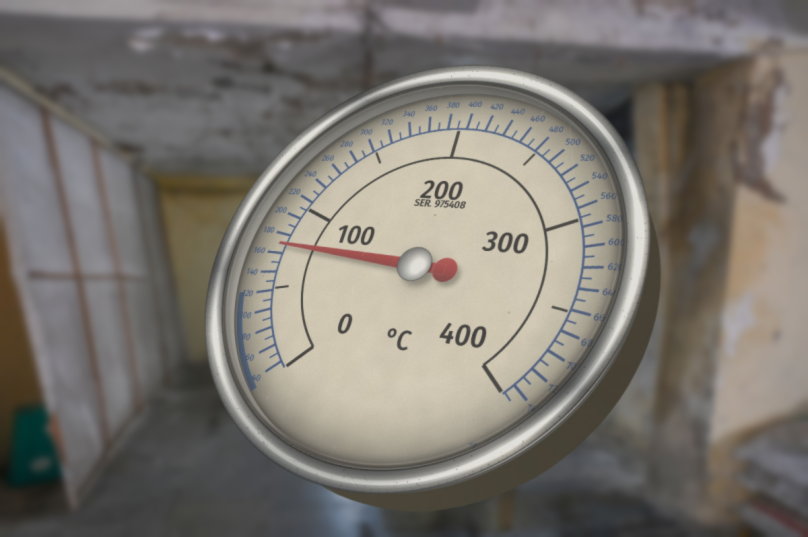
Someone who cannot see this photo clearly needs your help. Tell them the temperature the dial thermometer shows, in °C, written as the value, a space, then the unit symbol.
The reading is 75 °C
